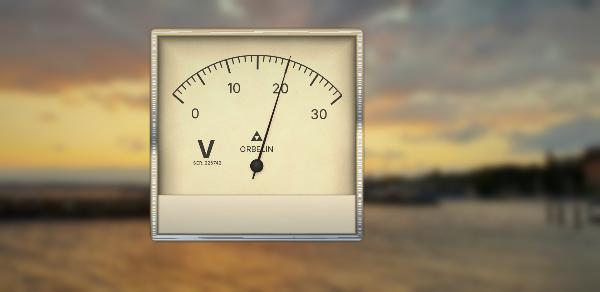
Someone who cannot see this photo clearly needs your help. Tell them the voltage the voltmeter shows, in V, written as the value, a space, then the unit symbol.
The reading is 20 V
